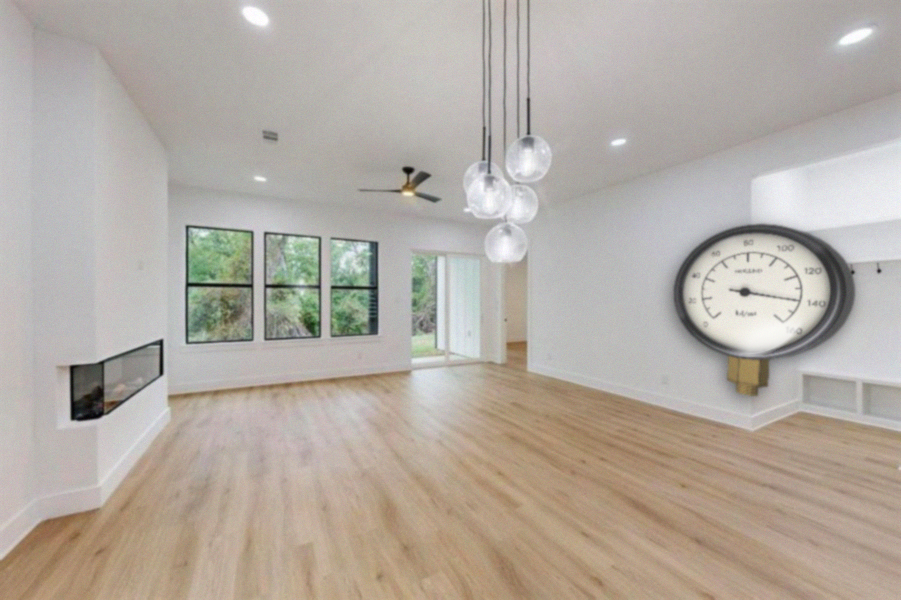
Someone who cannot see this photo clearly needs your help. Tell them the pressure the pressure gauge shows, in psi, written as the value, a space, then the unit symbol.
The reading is 140 psi
